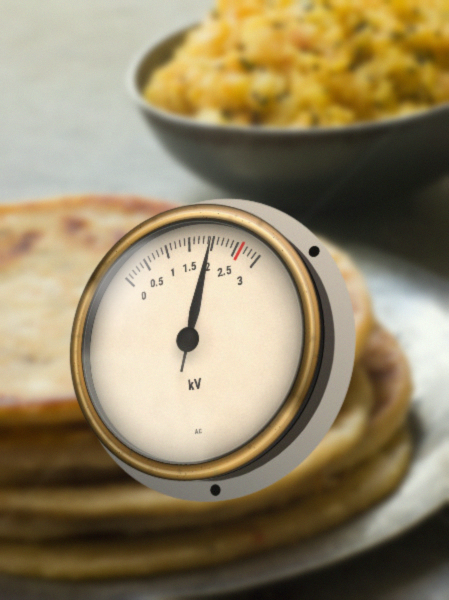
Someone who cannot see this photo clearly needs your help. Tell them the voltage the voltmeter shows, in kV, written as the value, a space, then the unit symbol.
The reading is 2 kV
